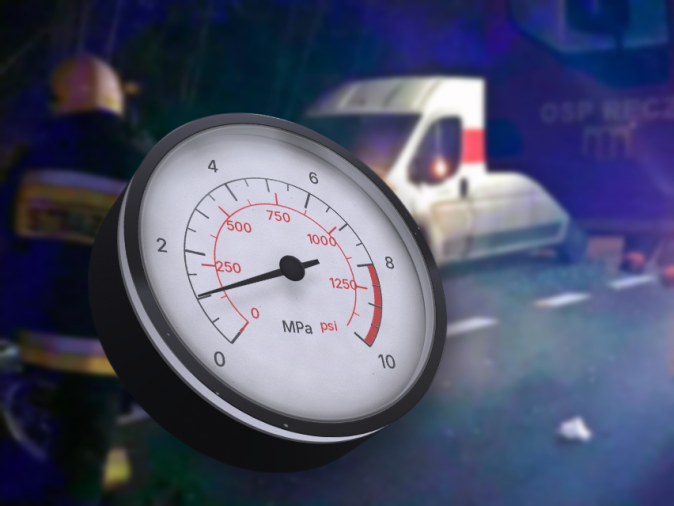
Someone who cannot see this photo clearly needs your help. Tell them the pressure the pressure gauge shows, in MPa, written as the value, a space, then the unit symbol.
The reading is 1 MPa
